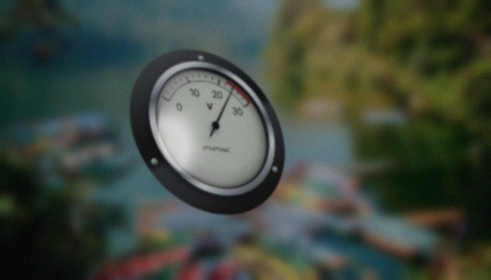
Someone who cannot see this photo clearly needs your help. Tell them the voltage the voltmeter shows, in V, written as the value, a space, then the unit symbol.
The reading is 24 V
